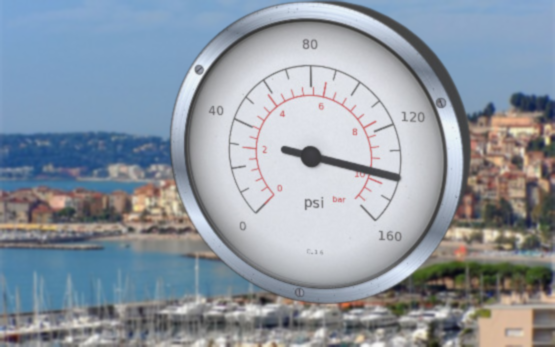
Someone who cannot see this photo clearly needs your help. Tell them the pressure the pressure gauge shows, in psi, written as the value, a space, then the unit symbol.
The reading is 140 psi
